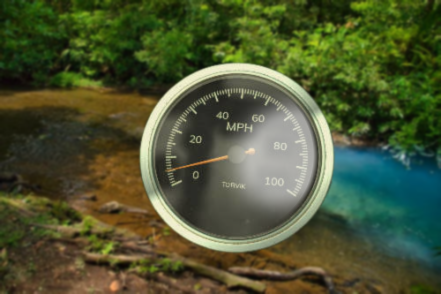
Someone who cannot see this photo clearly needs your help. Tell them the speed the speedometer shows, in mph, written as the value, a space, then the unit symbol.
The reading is 5 mph
